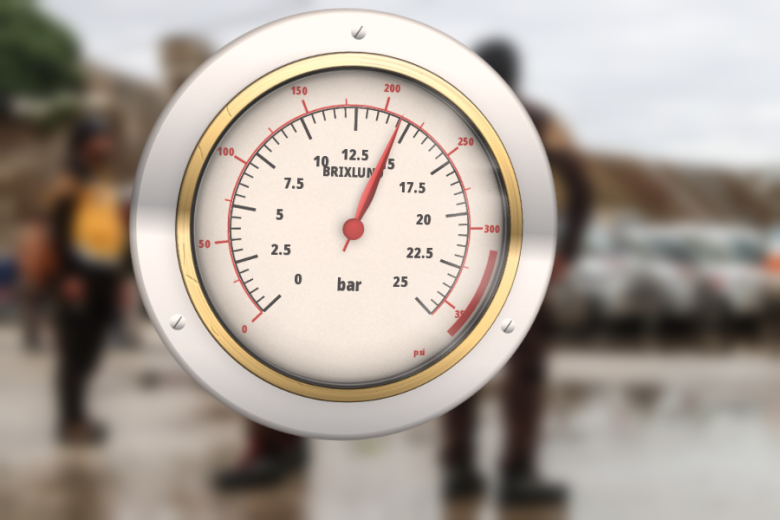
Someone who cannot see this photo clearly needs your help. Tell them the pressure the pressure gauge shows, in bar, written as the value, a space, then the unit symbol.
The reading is 14.5 bar
